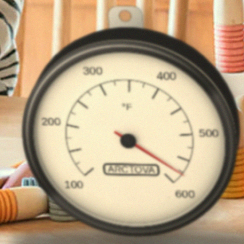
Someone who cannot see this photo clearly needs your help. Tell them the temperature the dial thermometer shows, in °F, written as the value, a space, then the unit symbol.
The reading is 575 °F
